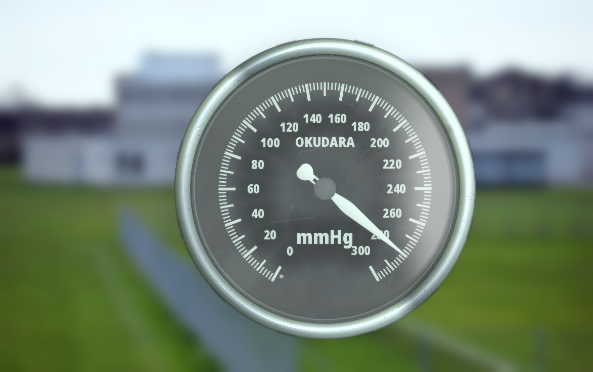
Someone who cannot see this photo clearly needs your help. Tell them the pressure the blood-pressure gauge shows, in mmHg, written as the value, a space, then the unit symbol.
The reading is 280 mmHg
